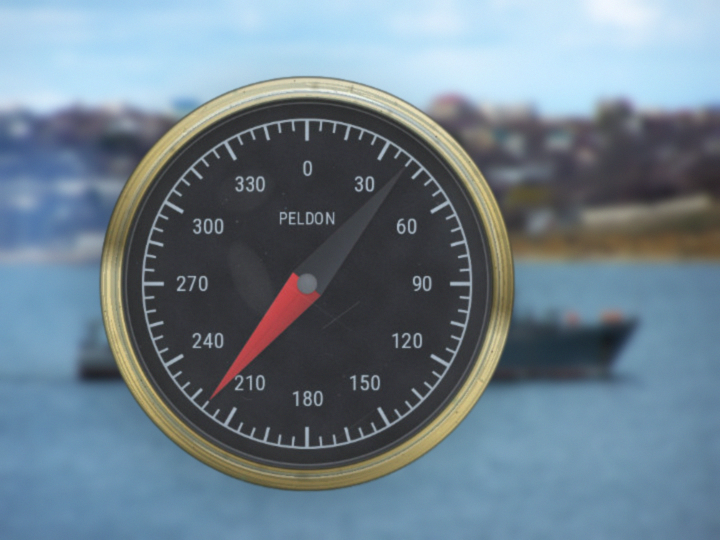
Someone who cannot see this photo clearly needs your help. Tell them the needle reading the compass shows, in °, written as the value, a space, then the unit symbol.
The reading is 220 °
